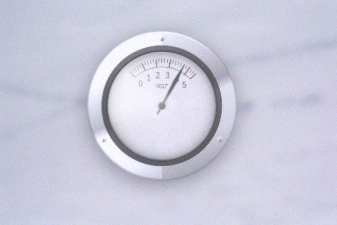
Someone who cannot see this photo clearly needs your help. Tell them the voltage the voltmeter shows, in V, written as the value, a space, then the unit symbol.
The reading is 4 V
